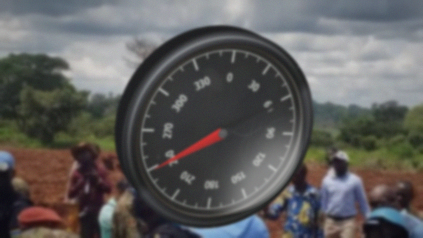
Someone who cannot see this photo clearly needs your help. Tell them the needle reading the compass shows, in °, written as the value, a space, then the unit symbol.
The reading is 240 °
